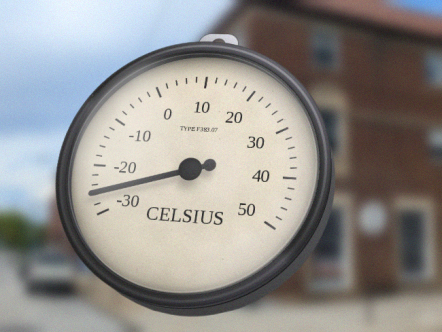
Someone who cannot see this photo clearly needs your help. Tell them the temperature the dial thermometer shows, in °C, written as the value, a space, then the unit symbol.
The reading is -26 °C
